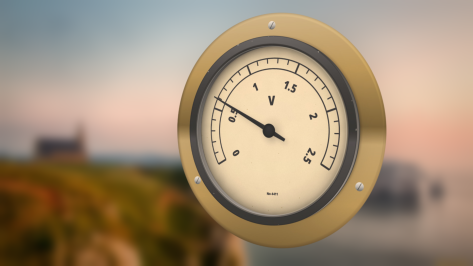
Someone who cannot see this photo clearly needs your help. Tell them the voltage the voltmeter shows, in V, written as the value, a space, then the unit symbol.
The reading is 0.6 V
